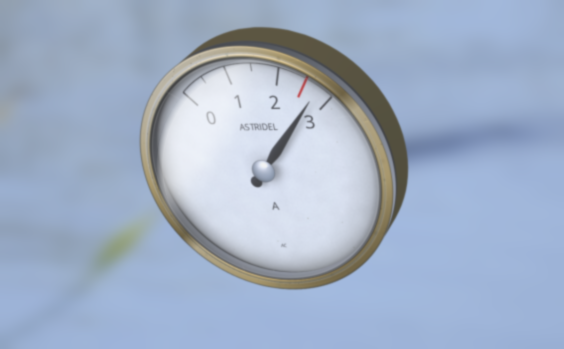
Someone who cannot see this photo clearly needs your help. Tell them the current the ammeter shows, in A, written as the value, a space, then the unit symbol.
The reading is 2.75 A
